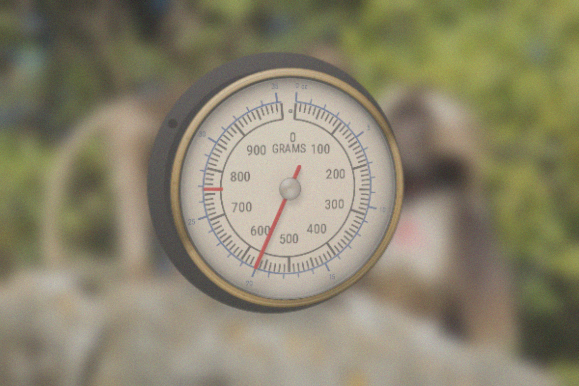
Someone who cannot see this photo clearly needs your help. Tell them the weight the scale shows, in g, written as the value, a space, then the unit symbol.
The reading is 570 g
